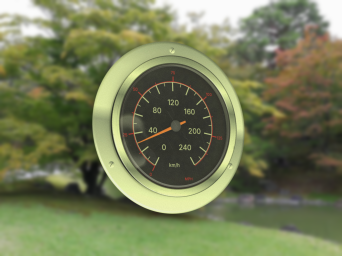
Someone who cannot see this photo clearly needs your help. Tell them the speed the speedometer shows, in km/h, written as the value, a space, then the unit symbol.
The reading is 30 km/h
